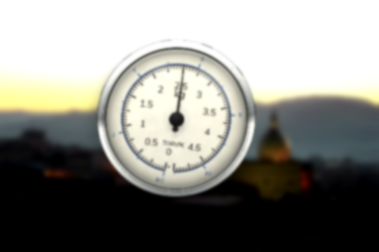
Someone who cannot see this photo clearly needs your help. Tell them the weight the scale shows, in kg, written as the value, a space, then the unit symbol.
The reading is 2.5 kg
